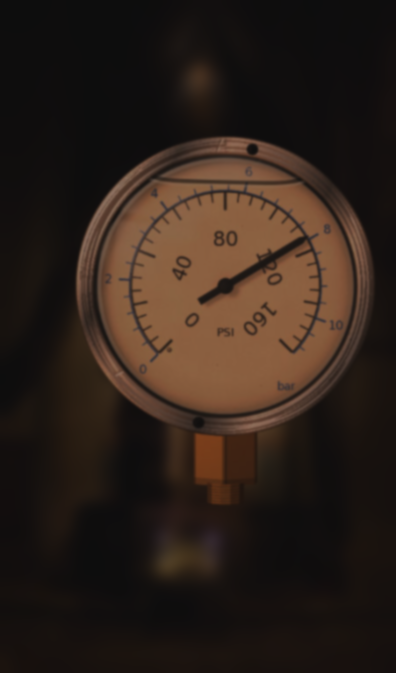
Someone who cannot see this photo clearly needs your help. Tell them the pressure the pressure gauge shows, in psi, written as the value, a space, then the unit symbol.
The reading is 115 psi
